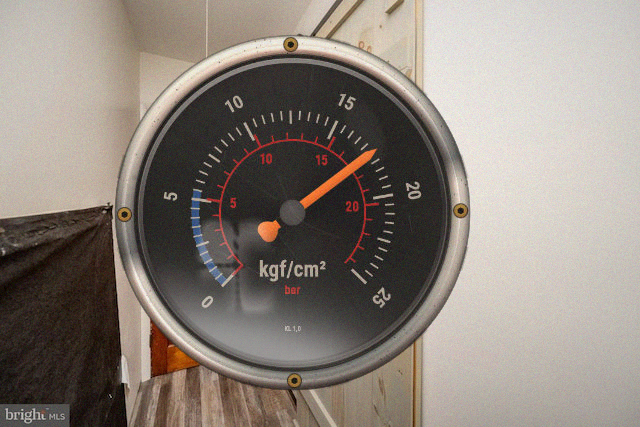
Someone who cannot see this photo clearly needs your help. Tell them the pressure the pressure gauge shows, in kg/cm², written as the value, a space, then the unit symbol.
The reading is 17.5 kg/cm²
